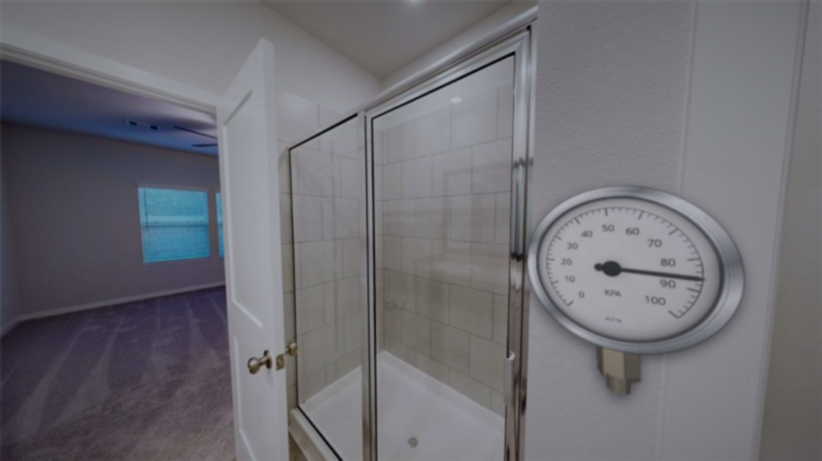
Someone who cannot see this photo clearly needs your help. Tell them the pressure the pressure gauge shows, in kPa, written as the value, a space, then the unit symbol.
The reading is 86 kPa
